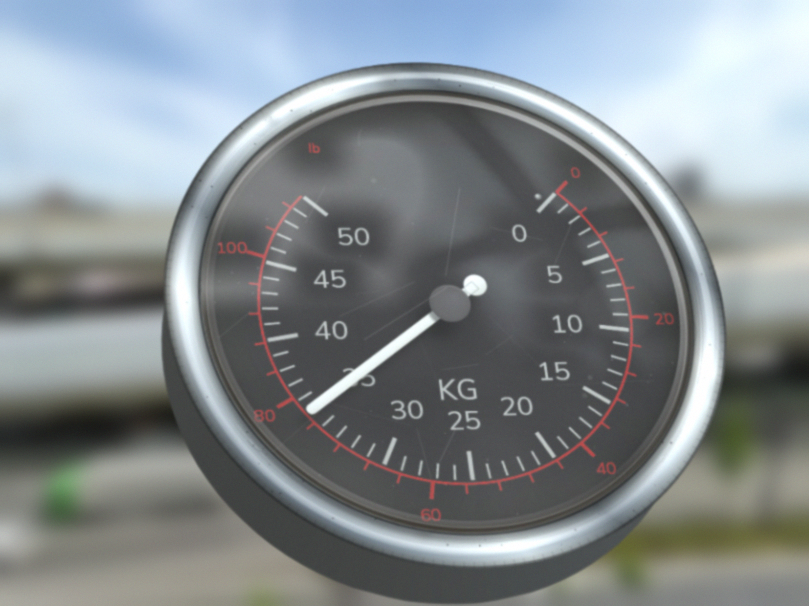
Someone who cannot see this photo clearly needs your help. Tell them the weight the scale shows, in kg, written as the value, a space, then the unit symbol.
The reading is 35 kg
